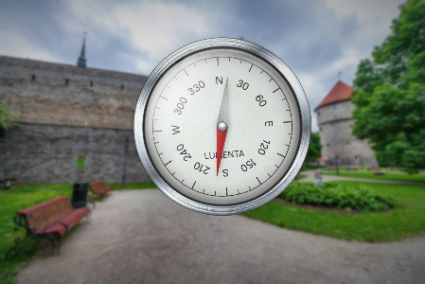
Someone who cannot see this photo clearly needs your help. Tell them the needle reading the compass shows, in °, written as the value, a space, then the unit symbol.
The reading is 190 °
